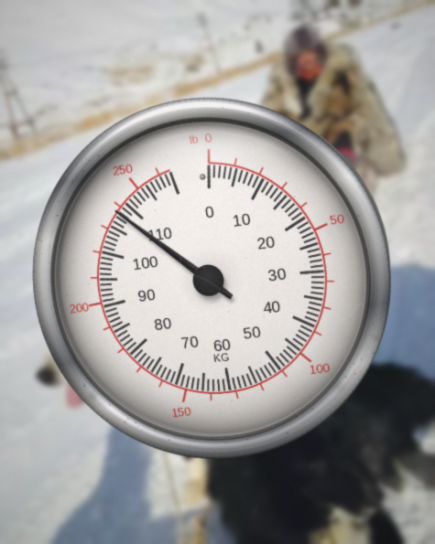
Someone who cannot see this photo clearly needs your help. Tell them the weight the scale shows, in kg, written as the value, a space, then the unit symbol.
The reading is 108 kg
